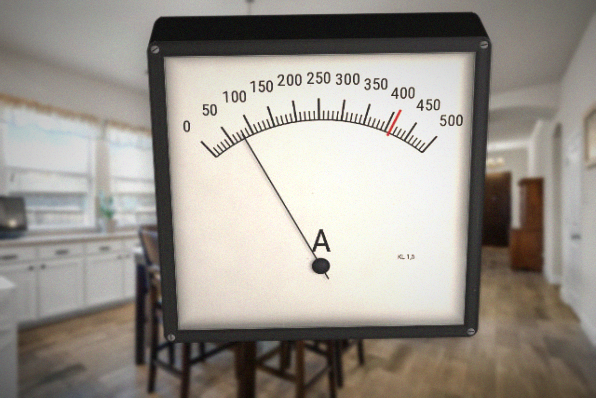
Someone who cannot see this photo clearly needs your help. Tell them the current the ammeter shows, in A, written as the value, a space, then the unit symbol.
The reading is 80 A
